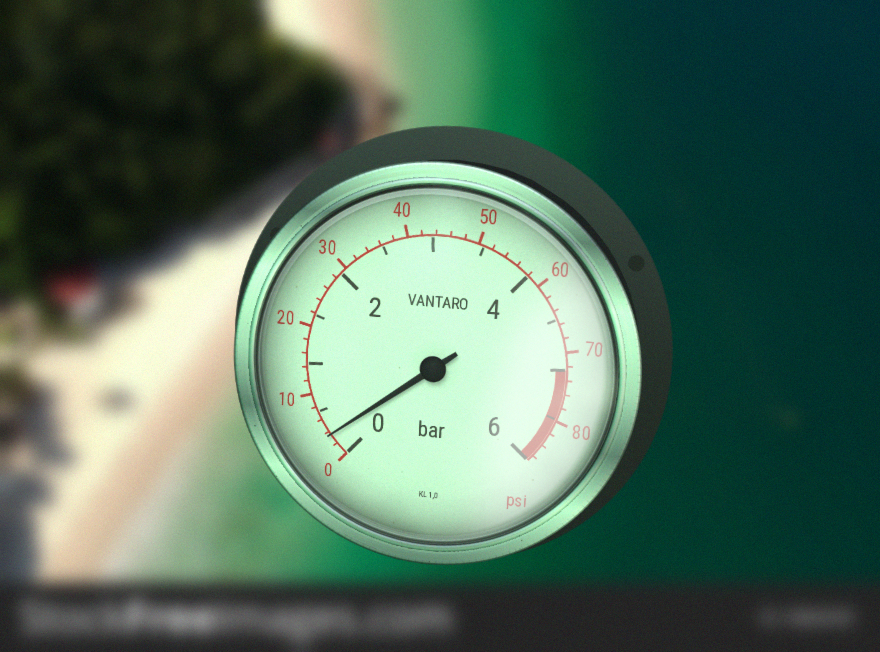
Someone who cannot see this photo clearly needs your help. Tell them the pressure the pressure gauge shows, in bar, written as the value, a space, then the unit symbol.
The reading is 0.25 bar
